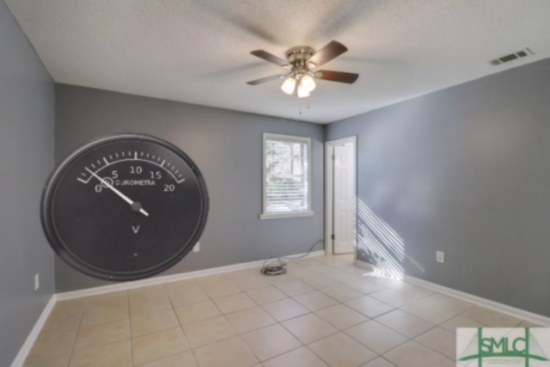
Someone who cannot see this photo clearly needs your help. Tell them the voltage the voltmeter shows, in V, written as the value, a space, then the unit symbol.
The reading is 2 V
